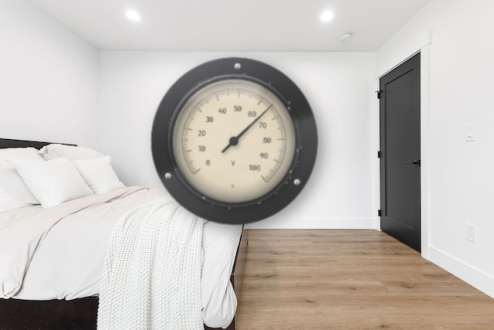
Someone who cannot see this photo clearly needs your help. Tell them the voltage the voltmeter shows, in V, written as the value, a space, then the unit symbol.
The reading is 65 V
